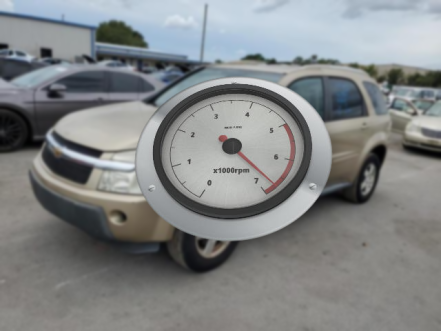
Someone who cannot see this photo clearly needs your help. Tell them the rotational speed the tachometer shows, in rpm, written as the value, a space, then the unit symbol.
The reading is 6750 rpm
